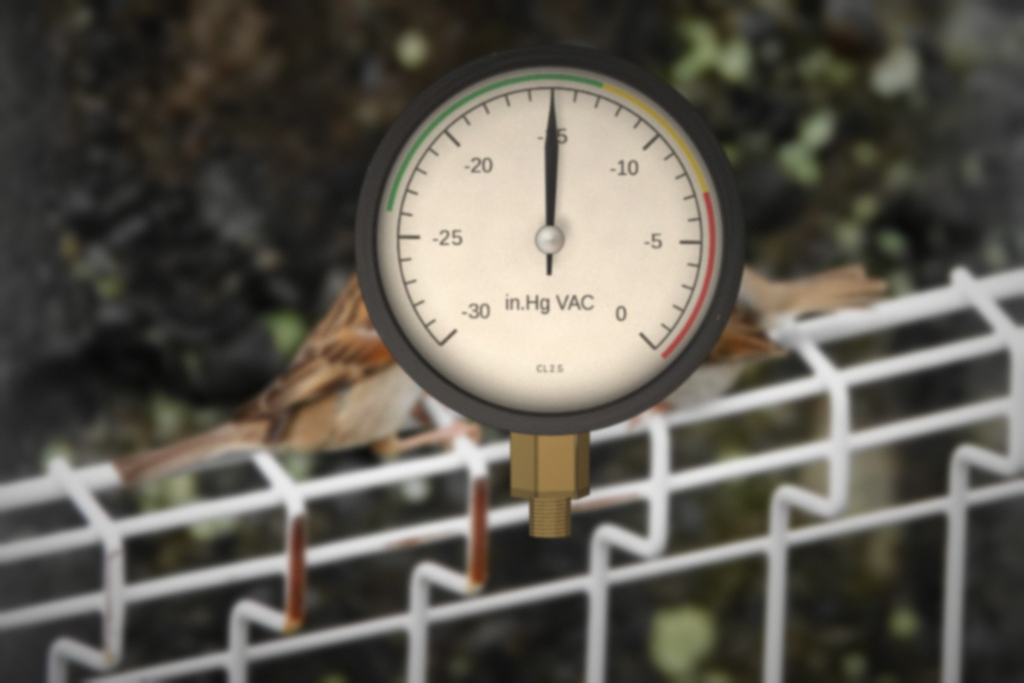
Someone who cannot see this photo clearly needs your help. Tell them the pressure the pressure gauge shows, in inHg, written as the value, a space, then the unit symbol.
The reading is -15 inHg
